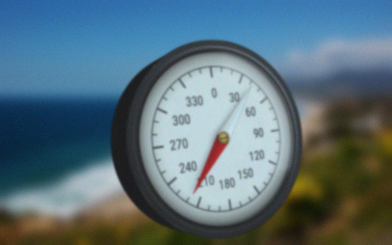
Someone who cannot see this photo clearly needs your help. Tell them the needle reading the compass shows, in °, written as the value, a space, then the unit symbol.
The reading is 220 °
